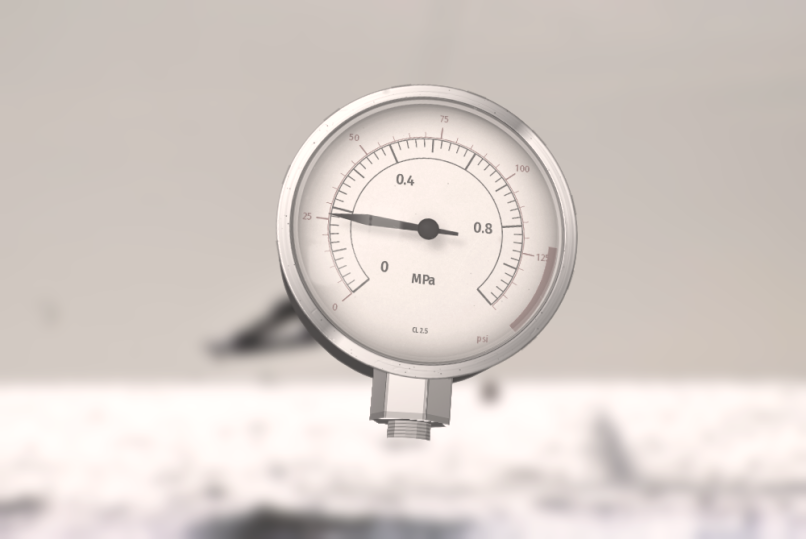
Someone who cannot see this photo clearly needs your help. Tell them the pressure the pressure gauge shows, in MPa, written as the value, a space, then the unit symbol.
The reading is 0.18 MPa
